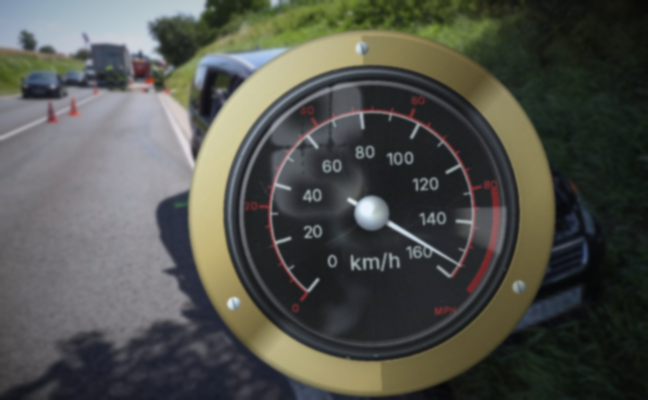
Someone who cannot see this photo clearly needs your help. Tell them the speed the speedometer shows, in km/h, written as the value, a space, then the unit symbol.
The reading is 155 km/h
